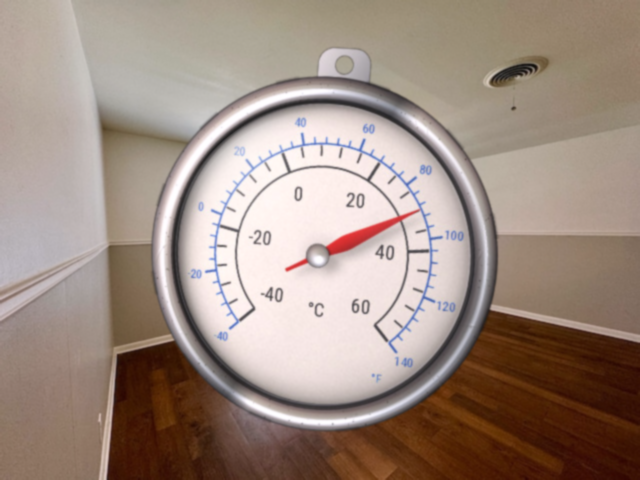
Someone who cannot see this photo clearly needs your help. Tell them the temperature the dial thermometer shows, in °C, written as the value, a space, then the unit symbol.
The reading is 32 °C
